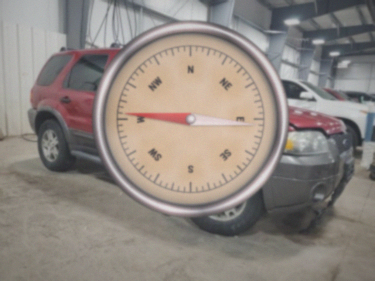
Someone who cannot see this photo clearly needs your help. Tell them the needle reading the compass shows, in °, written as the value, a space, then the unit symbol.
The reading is 275 °
